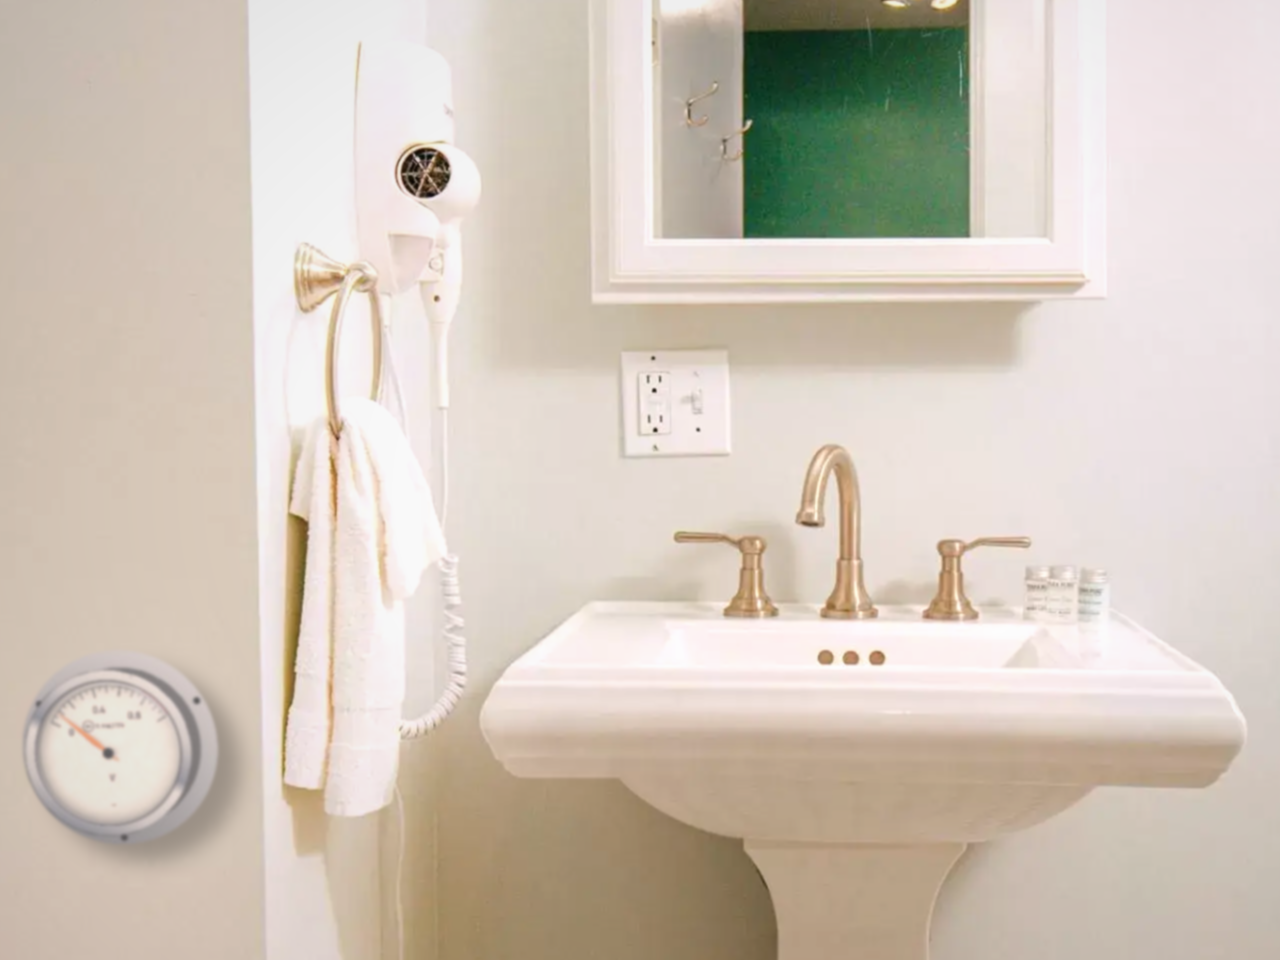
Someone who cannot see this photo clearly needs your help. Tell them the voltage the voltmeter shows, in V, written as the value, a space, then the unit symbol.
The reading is 0.1 V
